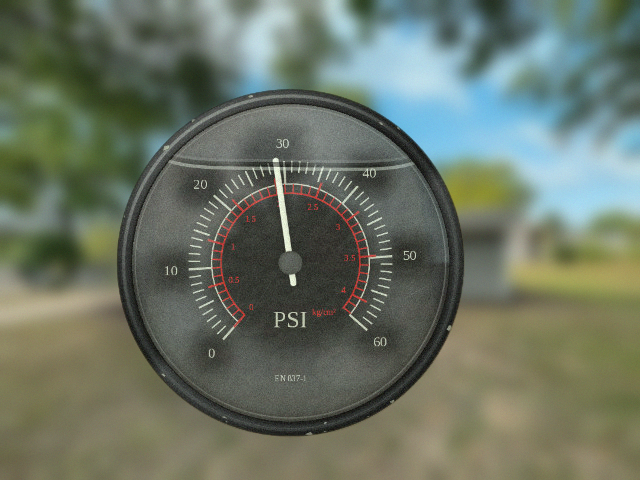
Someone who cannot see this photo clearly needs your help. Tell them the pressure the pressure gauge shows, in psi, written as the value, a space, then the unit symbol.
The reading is 29 psi
